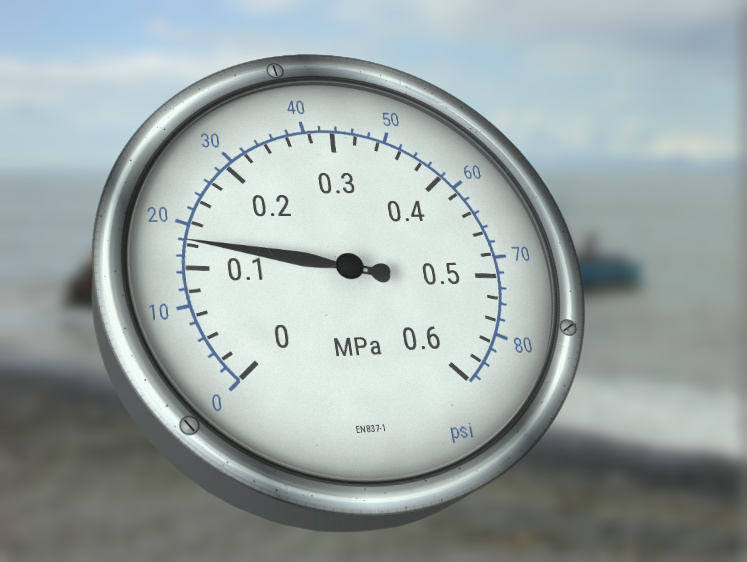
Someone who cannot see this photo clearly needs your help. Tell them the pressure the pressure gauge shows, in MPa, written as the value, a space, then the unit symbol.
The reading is 0.12 MPa
